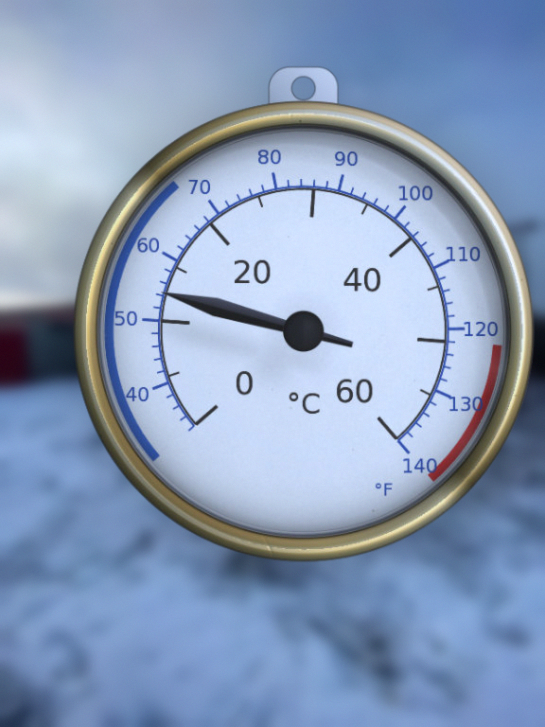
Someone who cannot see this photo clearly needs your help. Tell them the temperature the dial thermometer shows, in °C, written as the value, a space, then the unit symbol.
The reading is 12.5 °C
